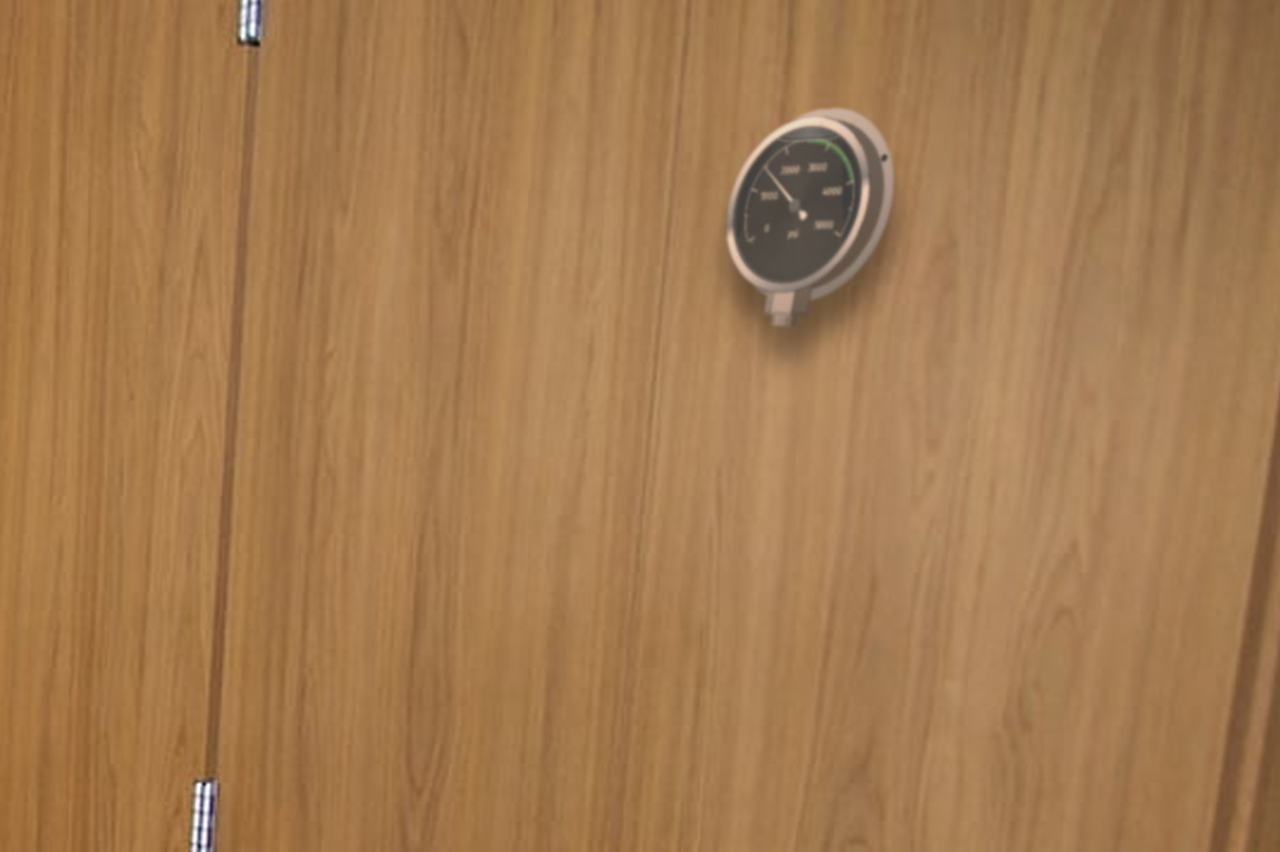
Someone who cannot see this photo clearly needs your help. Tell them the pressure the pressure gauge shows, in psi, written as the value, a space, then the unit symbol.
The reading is 1500 psi
